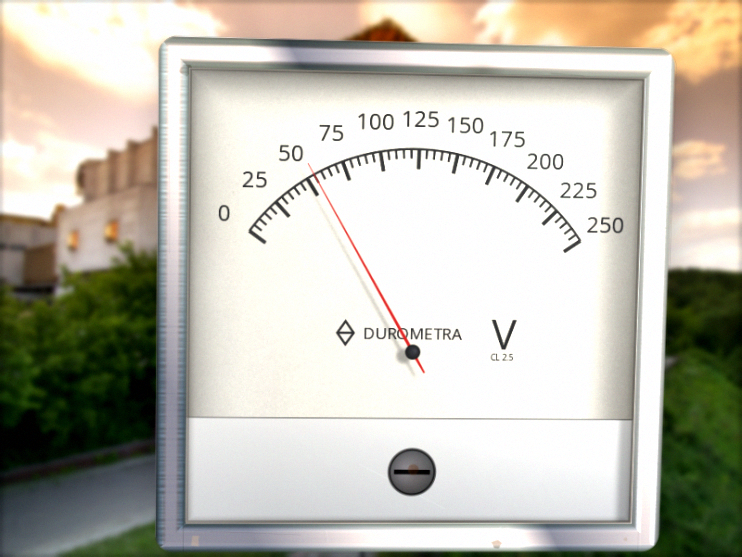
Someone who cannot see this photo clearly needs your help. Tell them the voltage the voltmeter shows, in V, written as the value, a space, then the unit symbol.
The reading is 55 V
